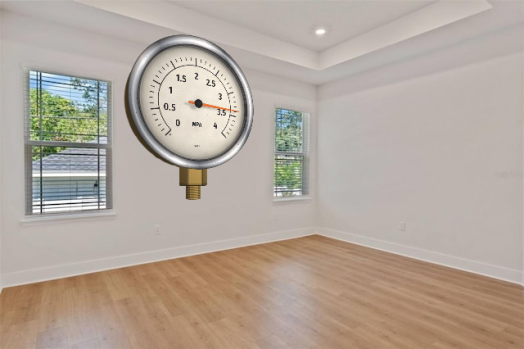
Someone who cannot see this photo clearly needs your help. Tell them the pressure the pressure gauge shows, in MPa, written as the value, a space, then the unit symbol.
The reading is 3.4 MPa
